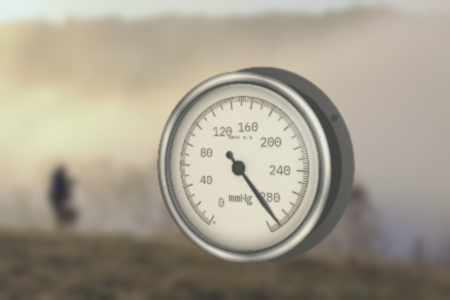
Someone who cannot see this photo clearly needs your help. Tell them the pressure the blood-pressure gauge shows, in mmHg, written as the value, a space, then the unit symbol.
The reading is 290 mmHg
